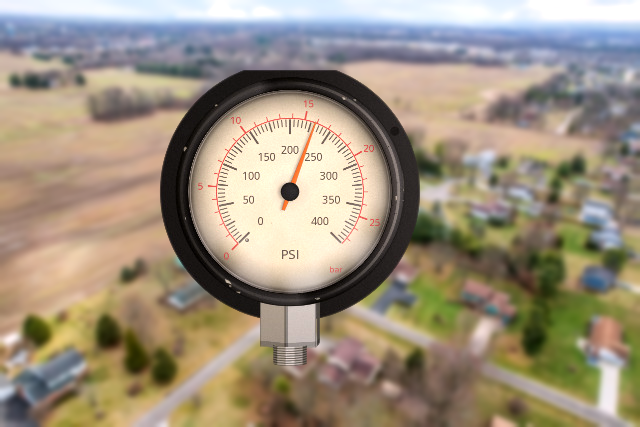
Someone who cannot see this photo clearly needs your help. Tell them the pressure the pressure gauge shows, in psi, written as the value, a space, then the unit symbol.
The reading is 230 psi
